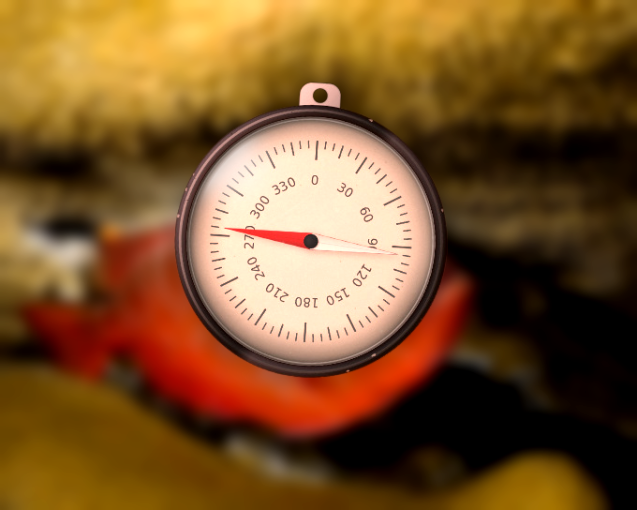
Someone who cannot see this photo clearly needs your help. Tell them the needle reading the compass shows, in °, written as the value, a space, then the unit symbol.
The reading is 275 °
